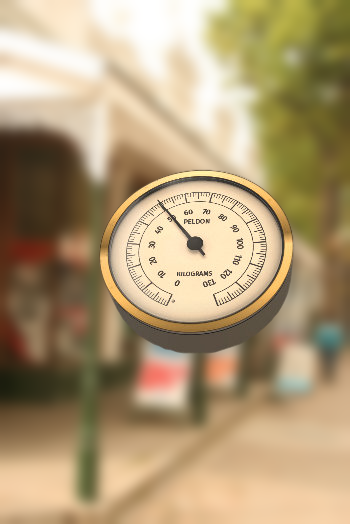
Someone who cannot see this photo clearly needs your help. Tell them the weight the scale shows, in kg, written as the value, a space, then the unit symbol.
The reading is 50 kg
